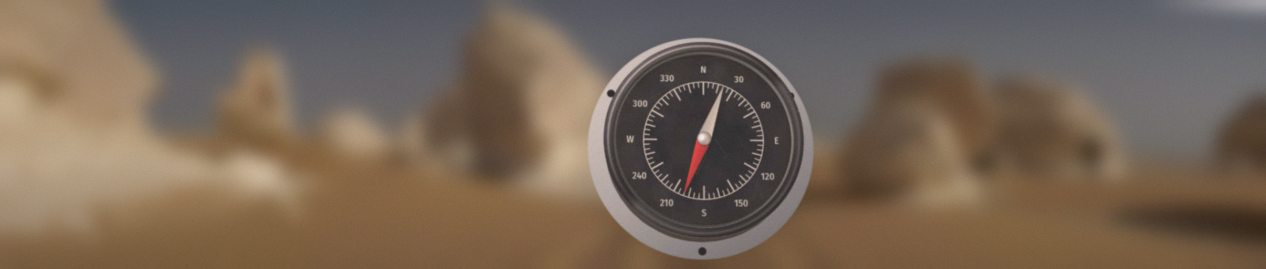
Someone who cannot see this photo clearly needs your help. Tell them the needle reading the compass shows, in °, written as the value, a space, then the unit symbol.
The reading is 200 °
